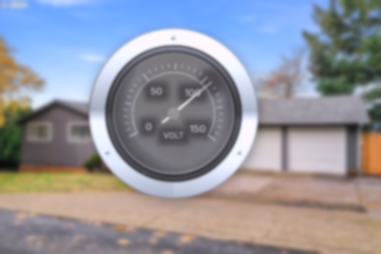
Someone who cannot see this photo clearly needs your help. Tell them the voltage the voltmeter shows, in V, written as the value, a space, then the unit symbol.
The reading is 105 V
